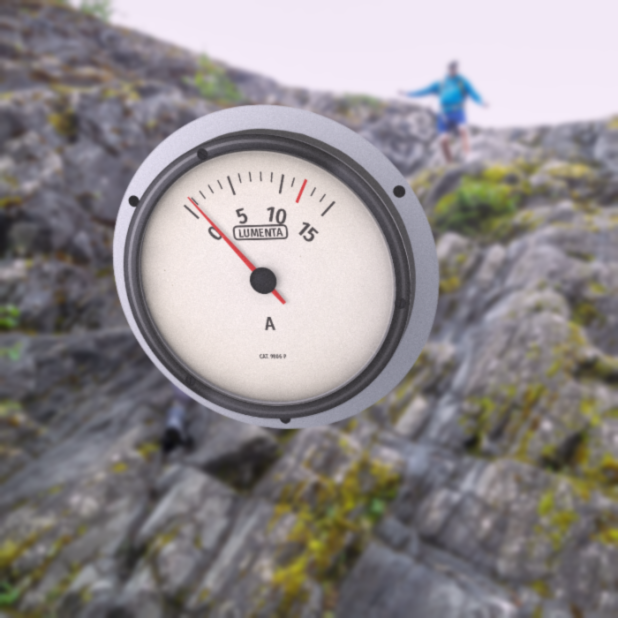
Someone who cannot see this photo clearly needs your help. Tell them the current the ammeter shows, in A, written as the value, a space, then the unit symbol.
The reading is 1 A
